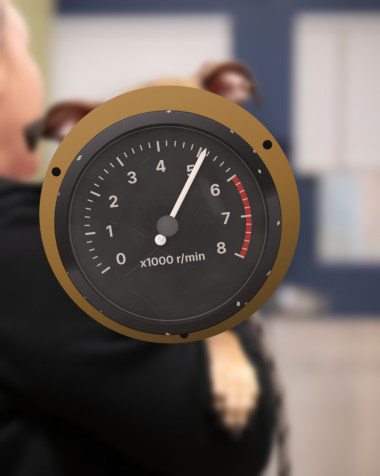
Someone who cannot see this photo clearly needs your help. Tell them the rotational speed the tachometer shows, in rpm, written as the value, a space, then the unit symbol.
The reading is 5100 rpm
